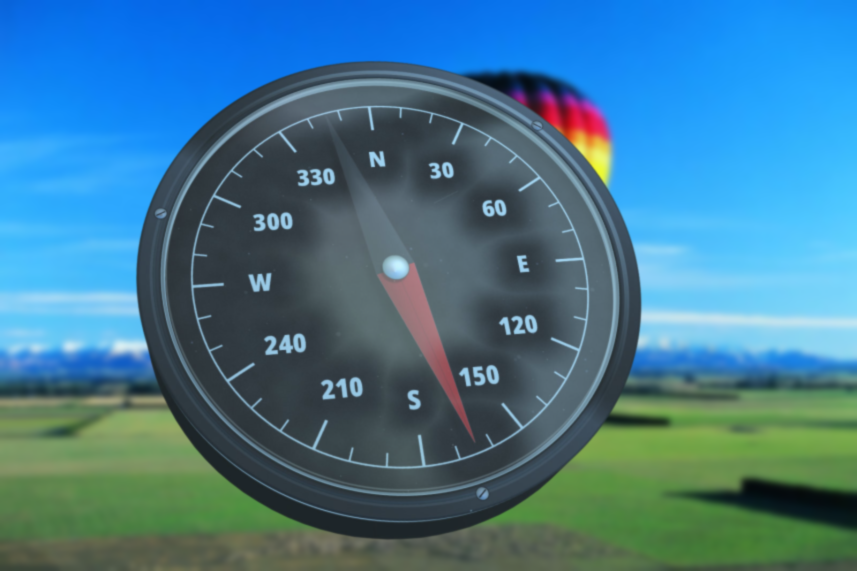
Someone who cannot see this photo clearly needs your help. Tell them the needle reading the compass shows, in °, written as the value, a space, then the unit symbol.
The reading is 165 °
